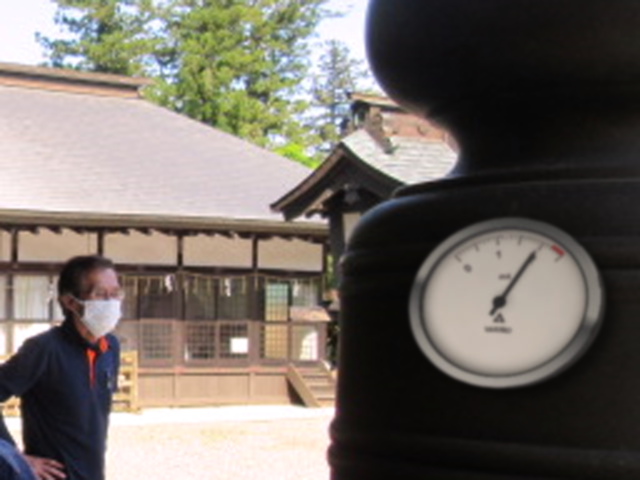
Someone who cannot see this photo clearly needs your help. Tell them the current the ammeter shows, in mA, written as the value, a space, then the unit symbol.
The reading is 2 mA
